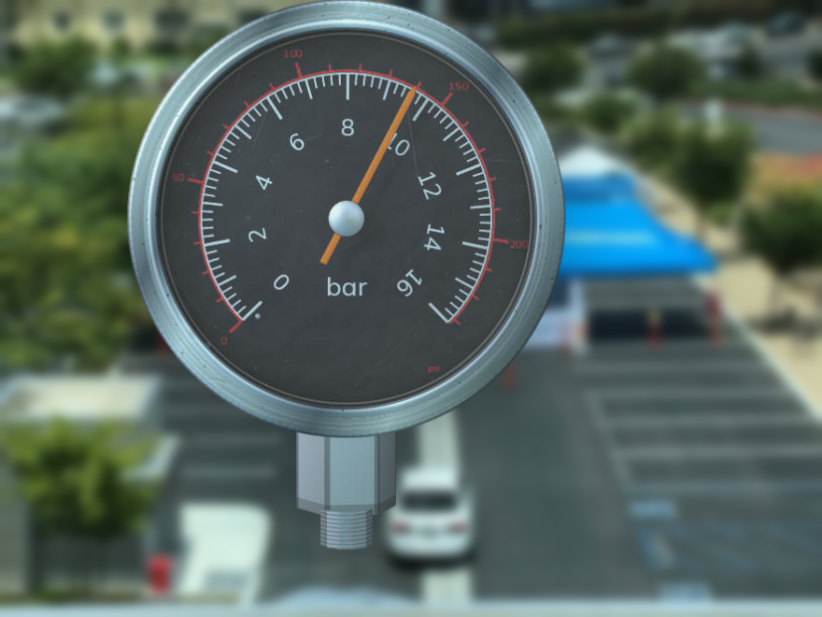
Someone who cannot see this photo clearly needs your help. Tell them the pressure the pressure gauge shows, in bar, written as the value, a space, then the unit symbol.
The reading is 9.6 bar
